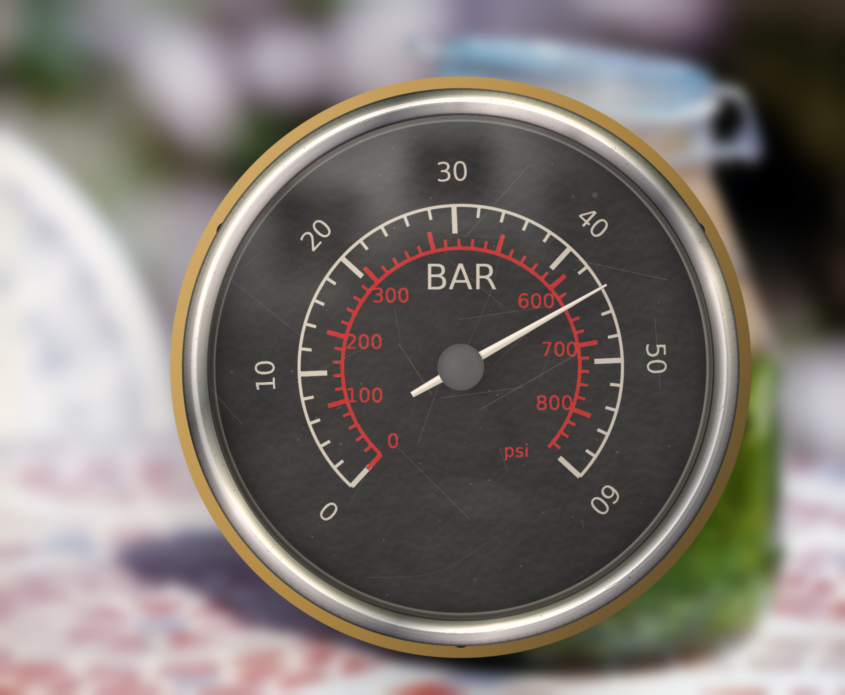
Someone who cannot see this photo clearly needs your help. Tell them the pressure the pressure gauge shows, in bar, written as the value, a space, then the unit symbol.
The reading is 44 bar
